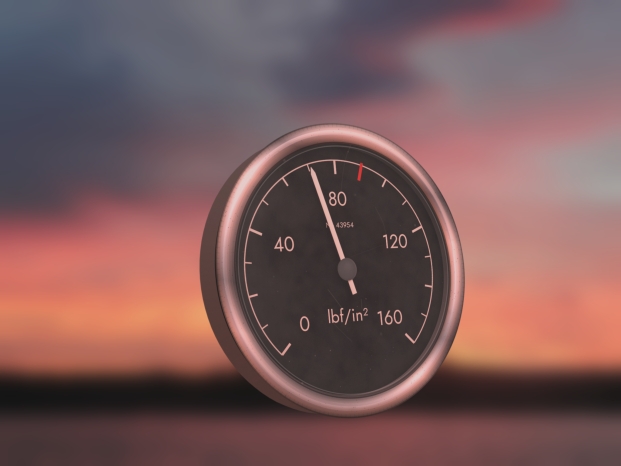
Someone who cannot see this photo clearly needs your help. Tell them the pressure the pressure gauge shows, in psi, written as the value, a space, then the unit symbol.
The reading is 70 psi
